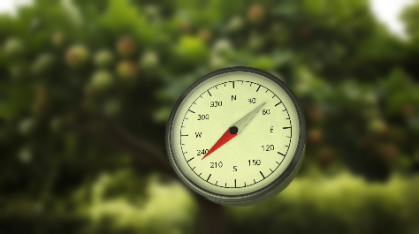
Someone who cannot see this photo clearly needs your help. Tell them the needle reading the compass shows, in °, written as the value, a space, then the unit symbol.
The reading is 230 °
